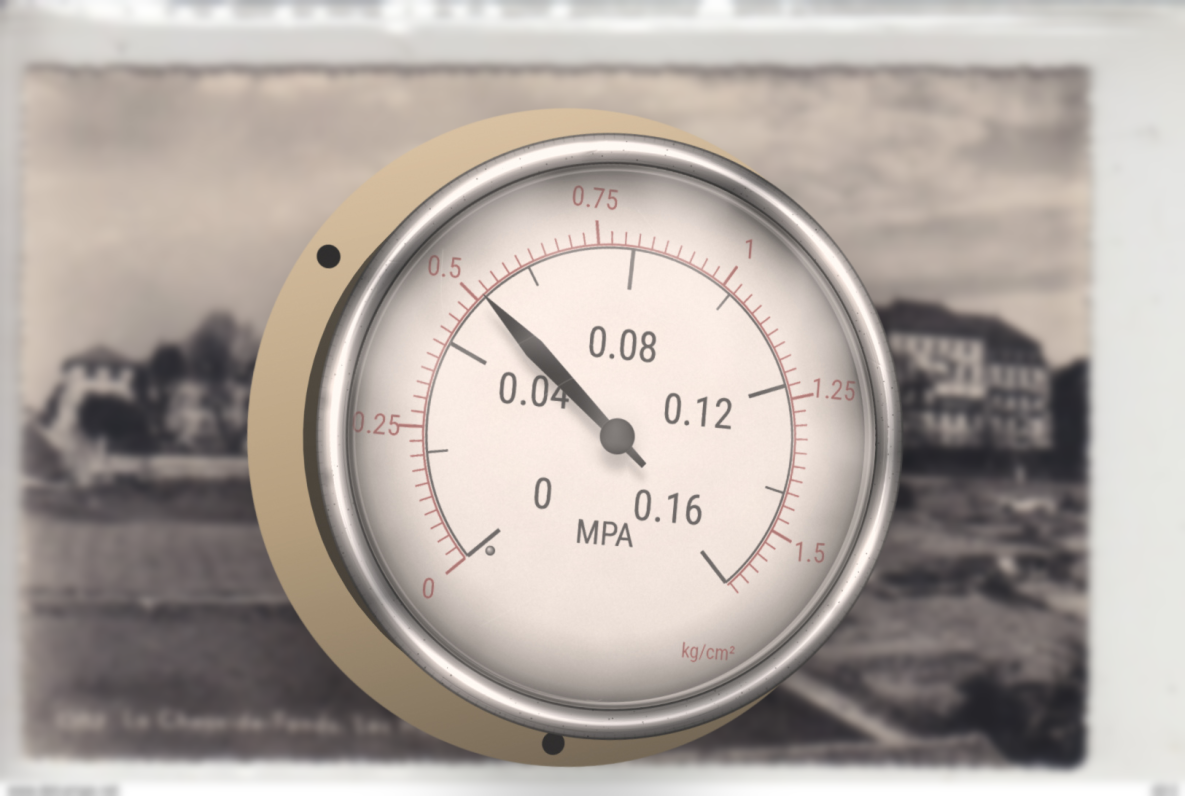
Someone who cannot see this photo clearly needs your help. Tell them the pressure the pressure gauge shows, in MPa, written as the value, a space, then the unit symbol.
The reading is 0.05 MPa
